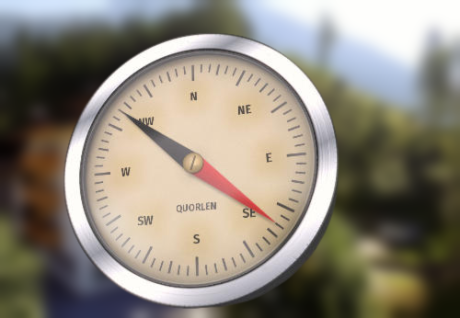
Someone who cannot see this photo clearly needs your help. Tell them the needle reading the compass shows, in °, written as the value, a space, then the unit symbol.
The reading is 130 °
